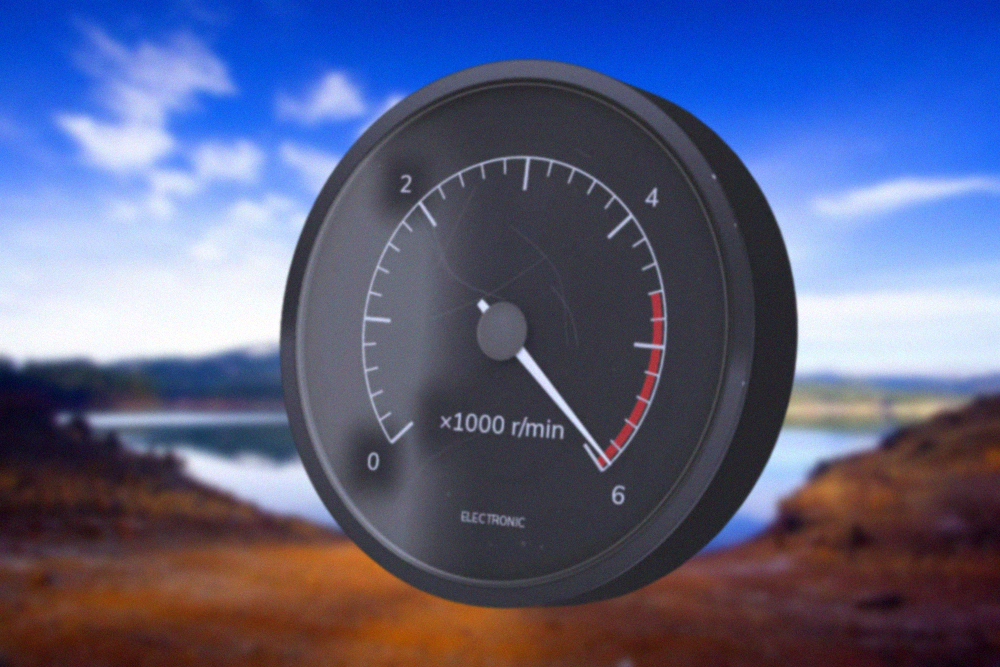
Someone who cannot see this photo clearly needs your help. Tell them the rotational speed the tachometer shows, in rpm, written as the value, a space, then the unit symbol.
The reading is 5900 rpm
